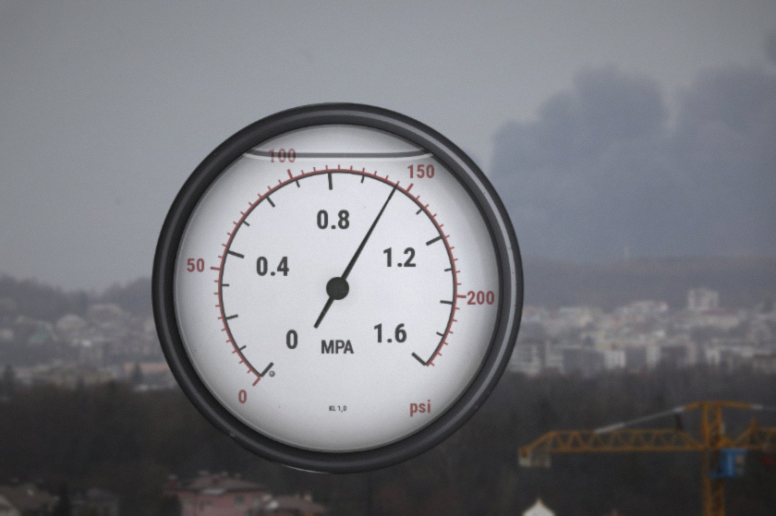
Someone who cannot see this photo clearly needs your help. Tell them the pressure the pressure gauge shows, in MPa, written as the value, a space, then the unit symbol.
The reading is 1 MPa
